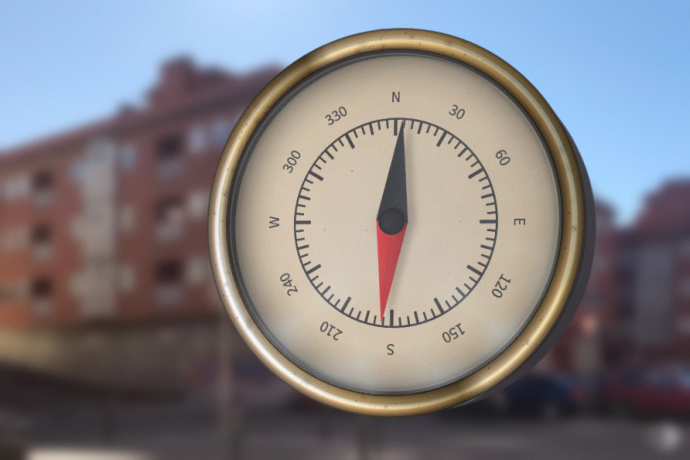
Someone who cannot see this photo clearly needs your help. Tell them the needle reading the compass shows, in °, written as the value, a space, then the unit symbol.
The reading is 185 °
